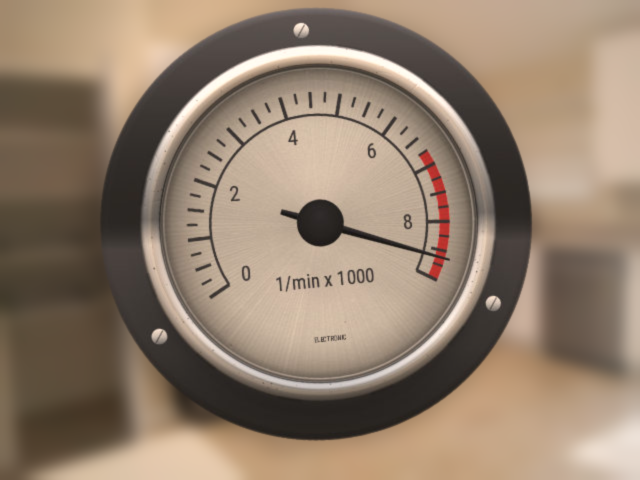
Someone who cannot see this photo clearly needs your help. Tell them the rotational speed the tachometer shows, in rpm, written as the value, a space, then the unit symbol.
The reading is 8625 rpm
